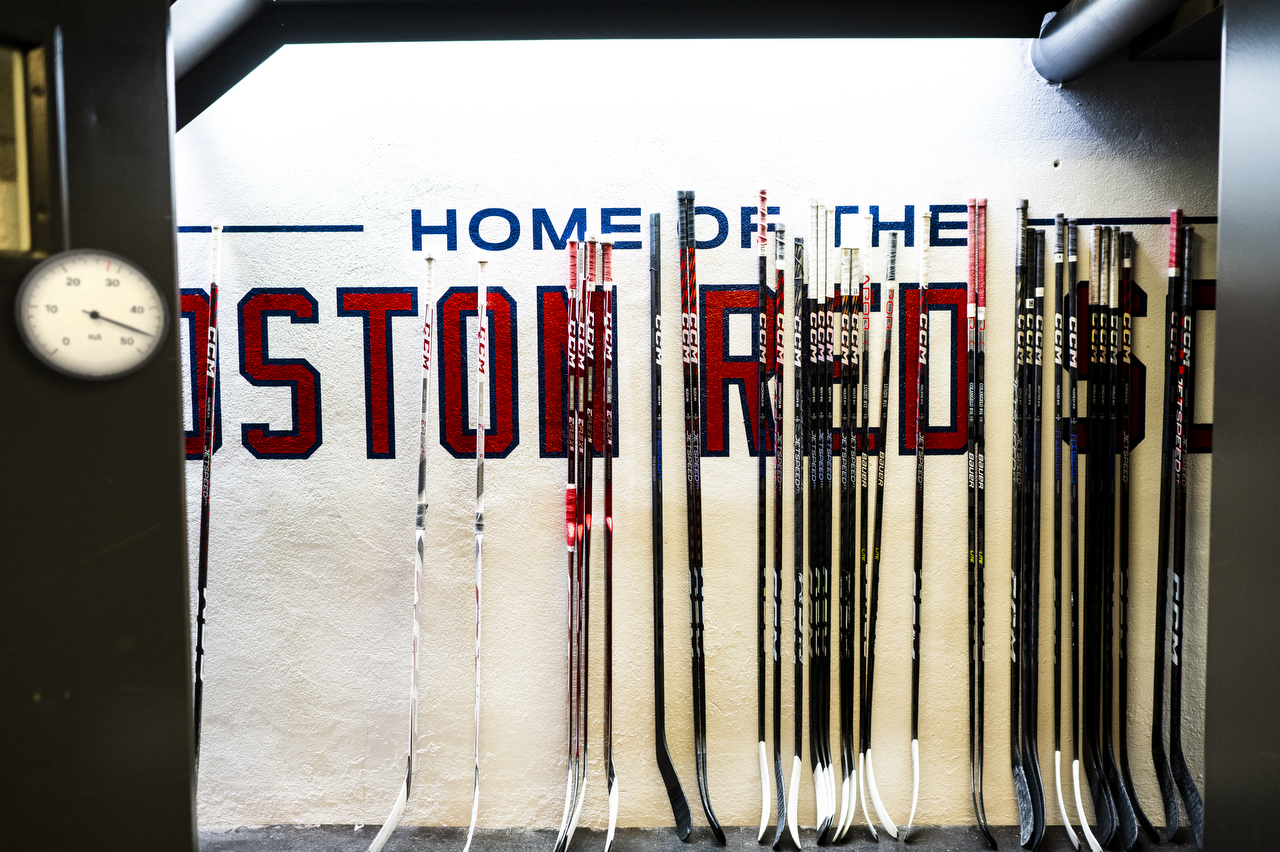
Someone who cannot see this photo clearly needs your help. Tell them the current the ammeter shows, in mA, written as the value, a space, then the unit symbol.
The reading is 46 mA
